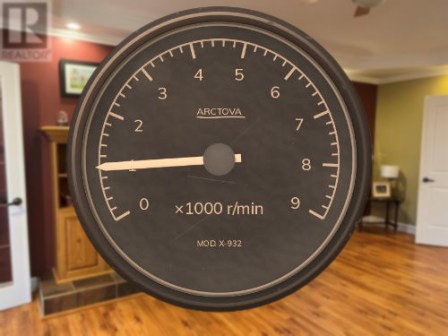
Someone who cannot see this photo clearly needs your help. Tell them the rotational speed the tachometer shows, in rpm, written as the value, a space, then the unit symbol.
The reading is 1000 rpm
